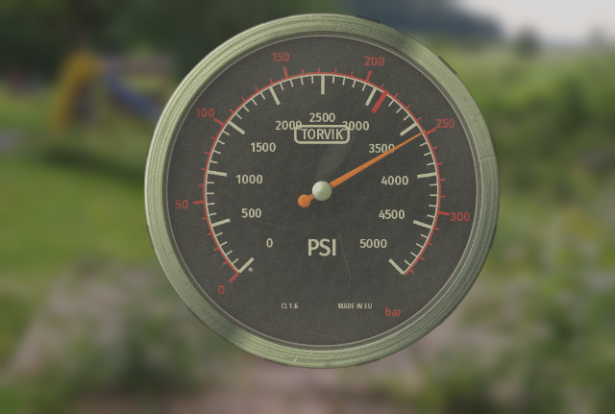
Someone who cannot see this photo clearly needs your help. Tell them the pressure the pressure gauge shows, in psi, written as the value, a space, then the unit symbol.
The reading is 3600 psi
